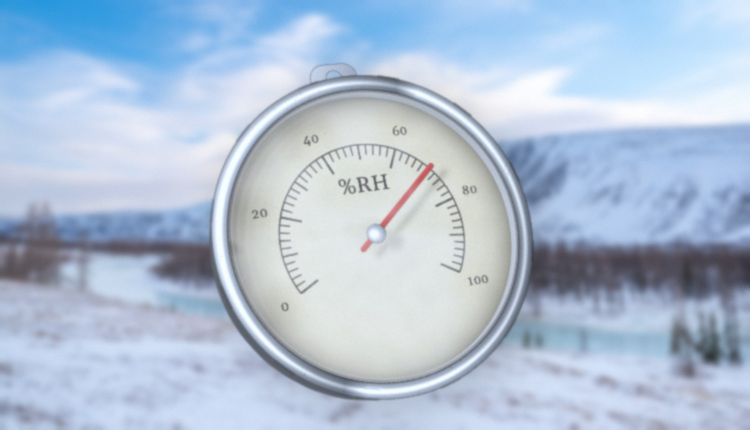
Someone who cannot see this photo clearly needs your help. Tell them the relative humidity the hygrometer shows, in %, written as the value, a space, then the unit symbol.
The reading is 70 %
